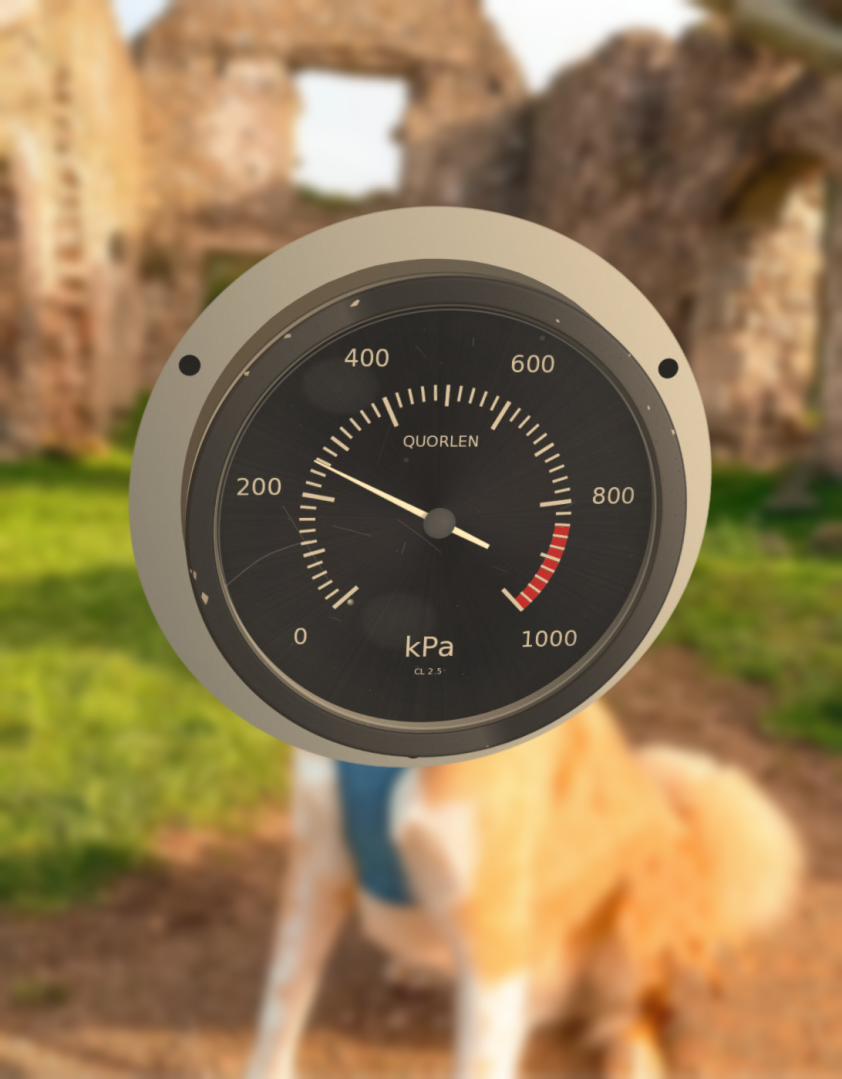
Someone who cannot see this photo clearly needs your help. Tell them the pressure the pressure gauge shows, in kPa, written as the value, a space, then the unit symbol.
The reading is 260 kPa
